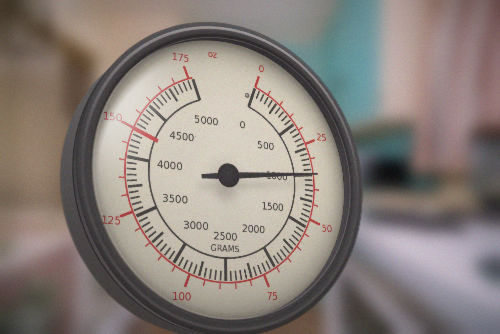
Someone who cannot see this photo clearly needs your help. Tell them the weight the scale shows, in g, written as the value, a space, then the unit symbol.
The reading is 1000 g
